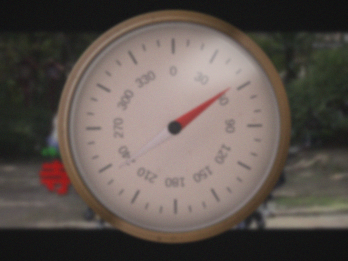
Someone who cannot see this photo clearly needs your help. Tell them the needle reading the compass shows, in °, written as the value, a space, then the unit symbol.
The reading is 55 °
